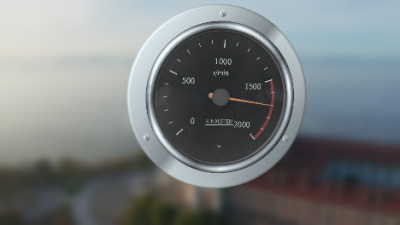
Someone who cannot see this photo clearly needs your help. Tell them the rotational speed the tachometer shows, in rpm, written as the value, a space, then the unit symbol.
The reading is 1700 rpm
